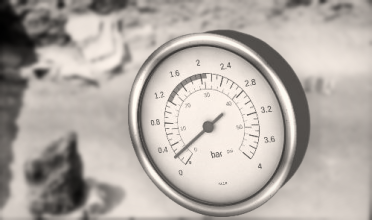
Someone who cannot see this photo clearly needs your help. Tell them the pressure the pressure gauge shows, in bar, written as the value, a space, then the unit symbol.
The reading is 0.2 bar
